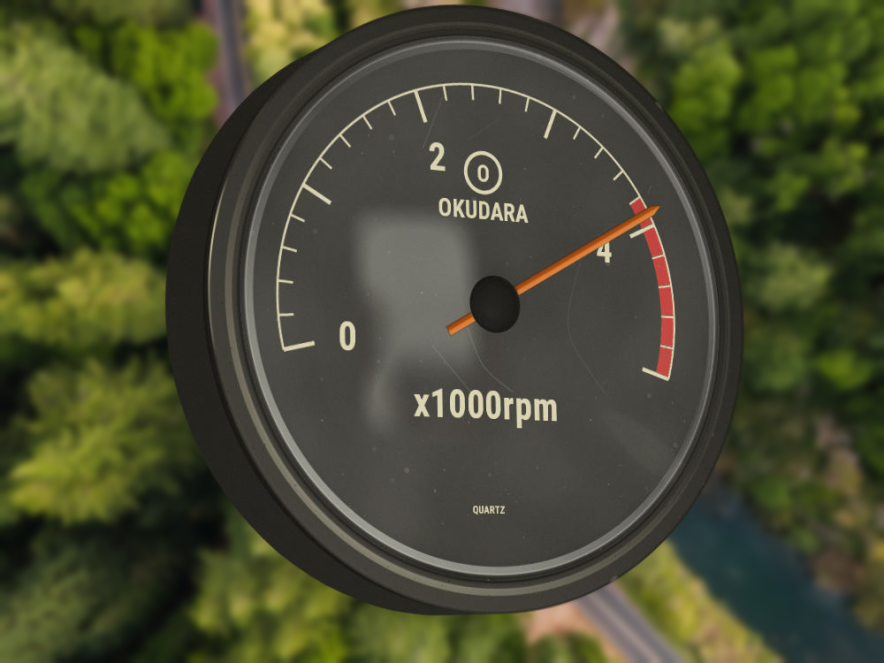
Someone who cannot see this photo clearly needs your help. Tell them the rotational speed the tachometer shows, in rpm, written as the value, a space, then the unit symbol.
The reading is 3900 rpm
